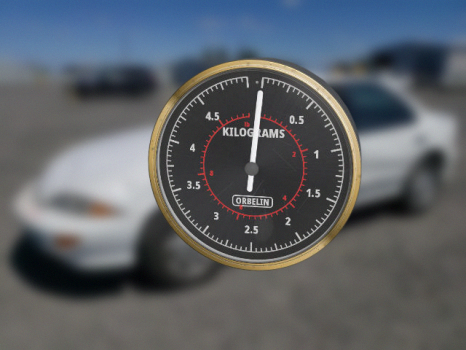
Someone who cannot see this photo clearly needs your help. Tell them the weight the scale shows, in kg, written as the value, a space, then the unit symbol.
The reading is 0 kg
